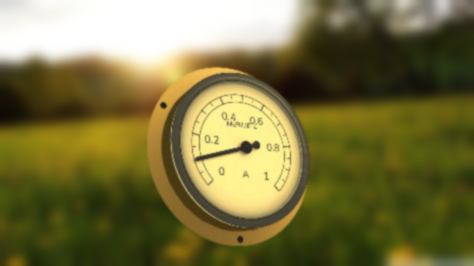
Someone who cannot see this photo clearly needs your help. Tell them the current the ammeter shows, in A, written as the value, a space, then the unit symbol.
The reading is 0.1 A
